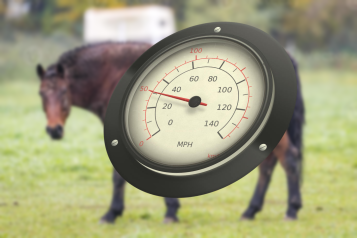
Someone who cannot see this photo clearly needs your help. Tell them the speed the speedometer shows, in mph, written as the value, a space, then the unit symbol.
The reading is 30 mph
